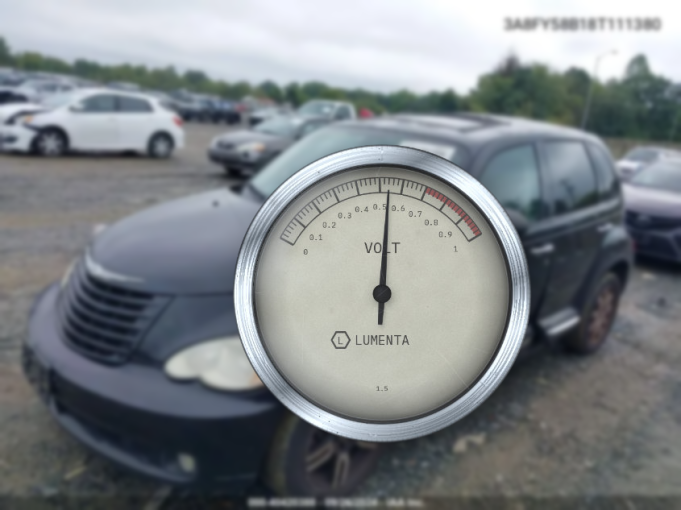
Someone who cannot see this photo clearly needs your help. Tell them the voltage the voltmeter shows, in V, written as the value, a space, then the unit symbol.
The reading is 0.54 V
